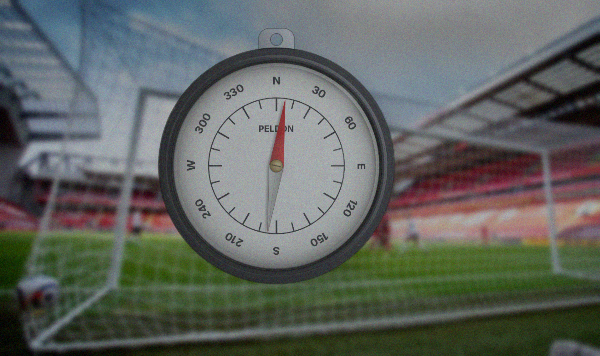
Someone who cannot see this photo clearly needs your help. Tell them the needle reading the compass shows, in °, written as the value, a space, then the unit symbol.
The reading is 7.5 °
